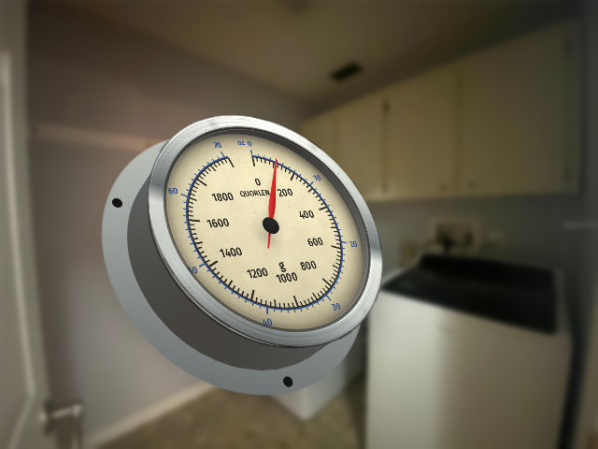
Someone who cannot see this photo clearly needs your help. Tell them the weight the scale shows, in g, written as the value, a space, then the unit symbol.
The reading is 100 g
